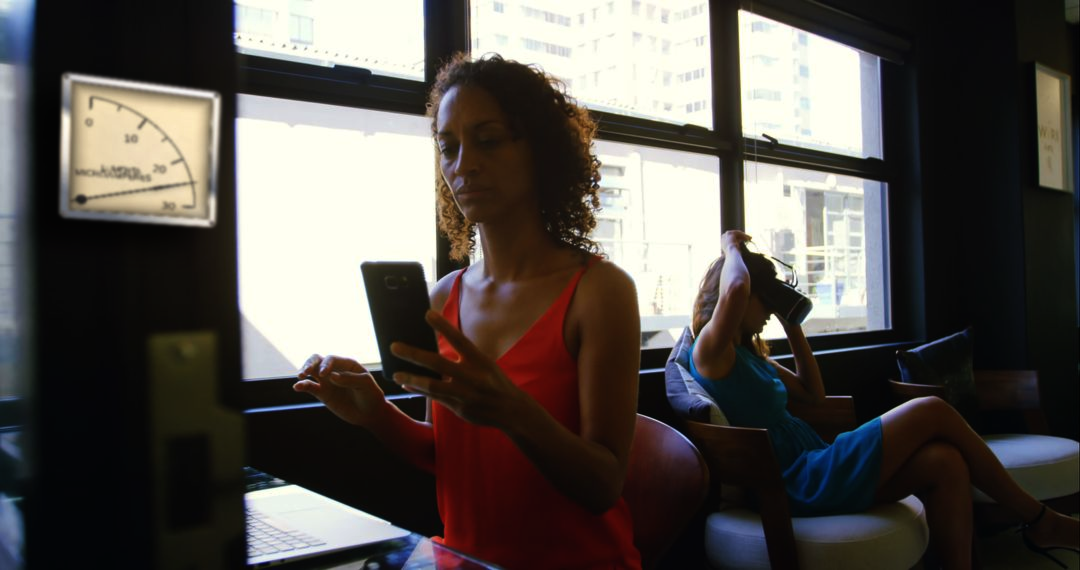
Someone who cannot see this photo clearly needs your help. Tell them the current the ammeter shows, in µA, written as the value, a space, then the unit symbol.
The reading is 25 µA
